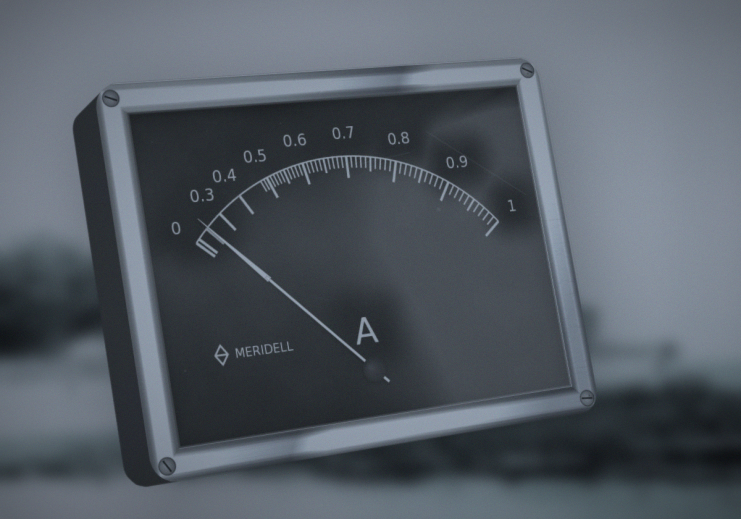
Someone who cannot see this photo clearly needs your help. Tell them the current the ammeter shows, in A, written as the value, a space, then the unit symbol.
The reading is 0.2 A
